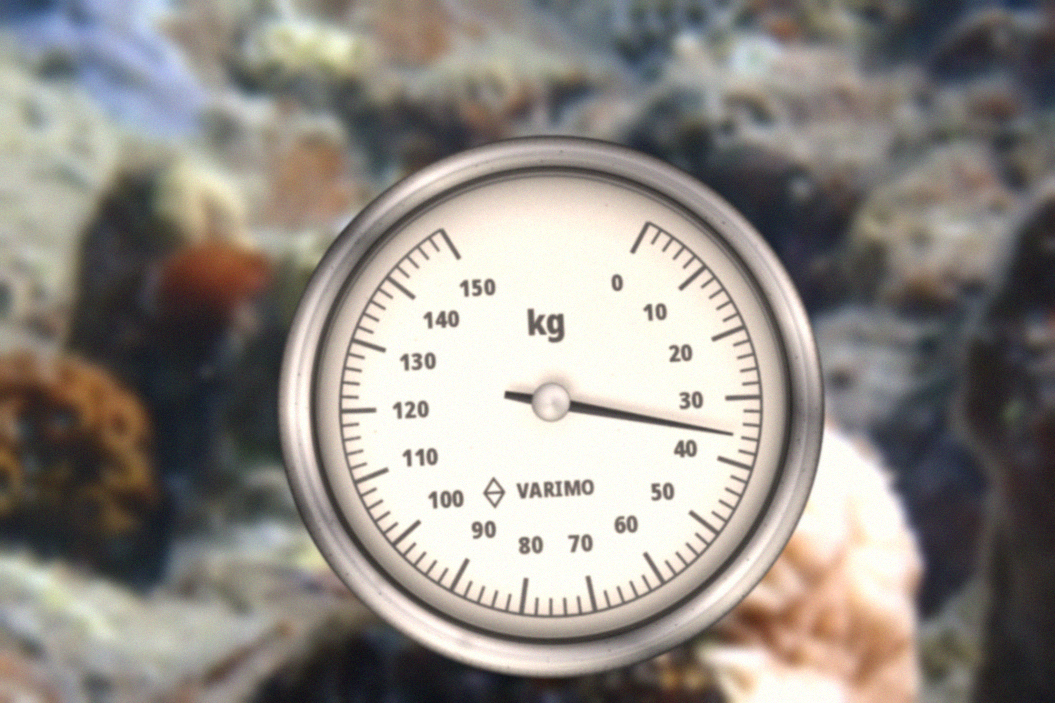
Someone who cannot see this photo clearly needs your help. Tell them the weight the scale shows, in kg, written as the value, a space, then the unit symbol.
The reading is 36 kg
